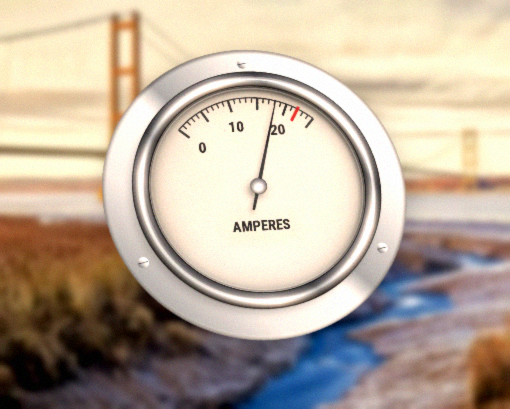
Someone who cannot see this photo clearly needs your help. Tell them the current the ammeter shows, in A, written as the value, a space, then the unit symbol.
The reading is 18 A
